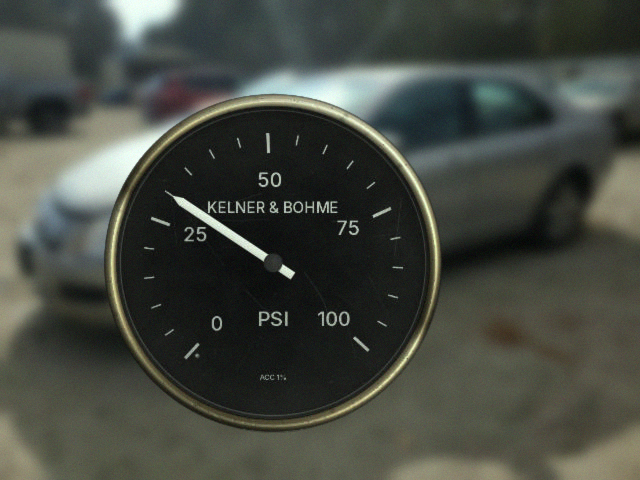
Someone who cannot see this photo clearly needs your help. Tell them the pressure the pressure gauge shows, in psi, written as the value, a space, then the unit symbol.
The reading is 30 psi
